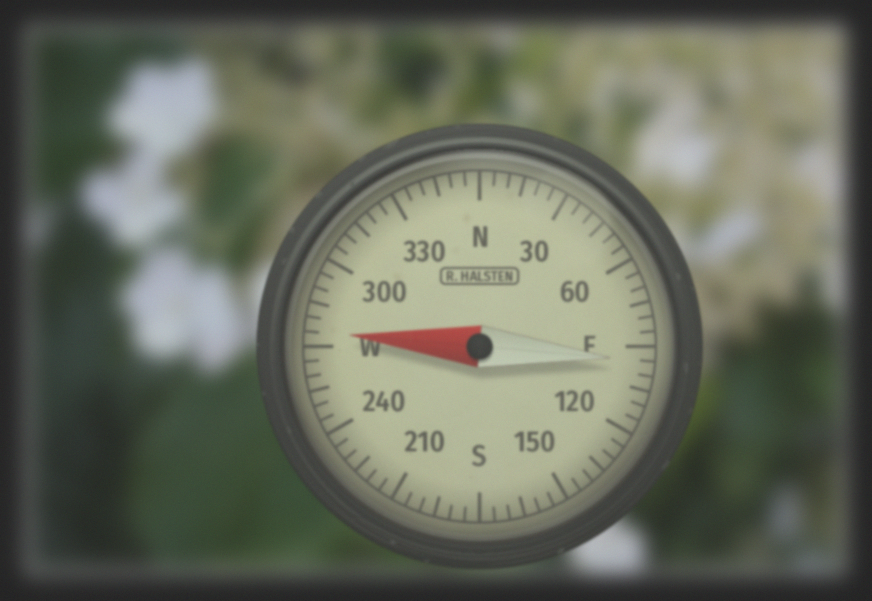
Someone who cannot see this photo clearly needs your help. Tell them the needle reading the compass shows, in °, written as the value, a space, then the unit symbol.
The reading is 275 °
